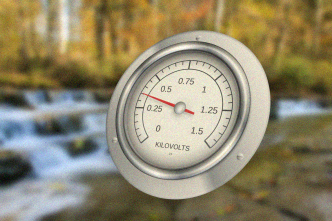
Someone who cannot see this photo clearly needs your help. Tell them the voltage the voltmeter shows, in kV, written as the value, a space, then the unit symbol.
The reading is 0.35 kV
